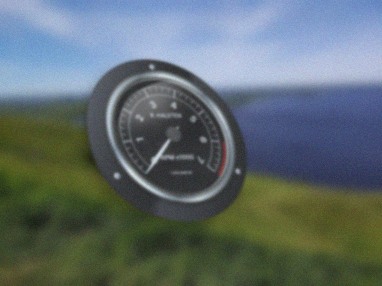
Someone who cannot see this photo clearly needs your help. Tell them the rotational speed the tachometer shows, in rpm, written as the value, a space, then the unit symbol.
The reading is 0 rpm
